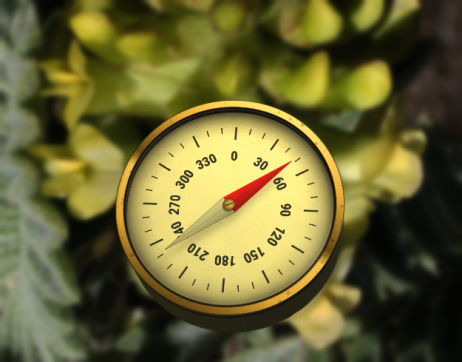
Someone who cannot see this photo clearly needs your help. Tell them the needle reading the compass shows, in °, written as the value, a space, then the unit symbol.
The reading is 50 °
